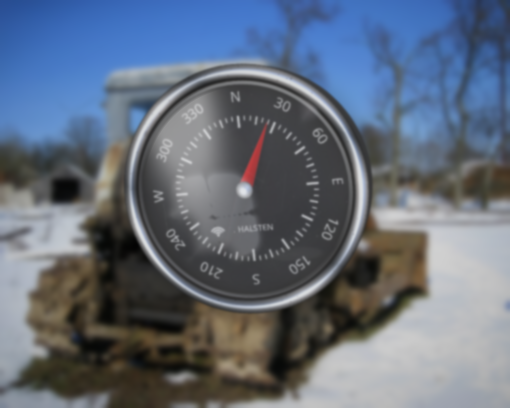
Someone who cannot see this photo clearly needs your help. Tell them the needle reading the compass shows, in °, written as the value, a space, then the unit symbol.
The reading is 25 °
